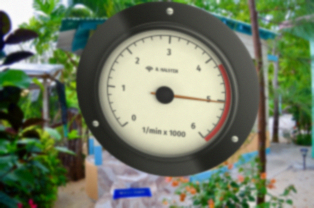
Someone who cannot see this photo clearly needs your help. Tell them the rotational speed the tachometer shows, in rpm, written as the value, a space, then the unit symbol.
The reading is 5000 rpm
